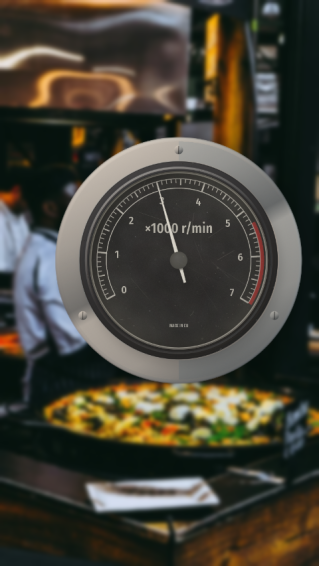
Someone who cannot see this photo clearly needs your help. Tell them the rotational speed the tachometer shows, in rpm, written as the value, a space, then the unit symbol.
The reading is 3000 rpm
